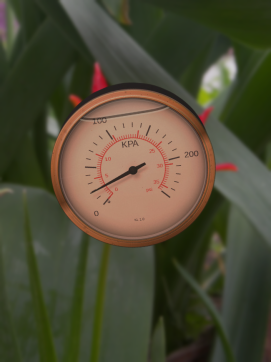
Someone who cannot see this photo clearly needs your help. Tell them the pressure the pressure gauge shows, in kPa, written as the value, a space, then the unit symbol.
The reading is 20 kPa
